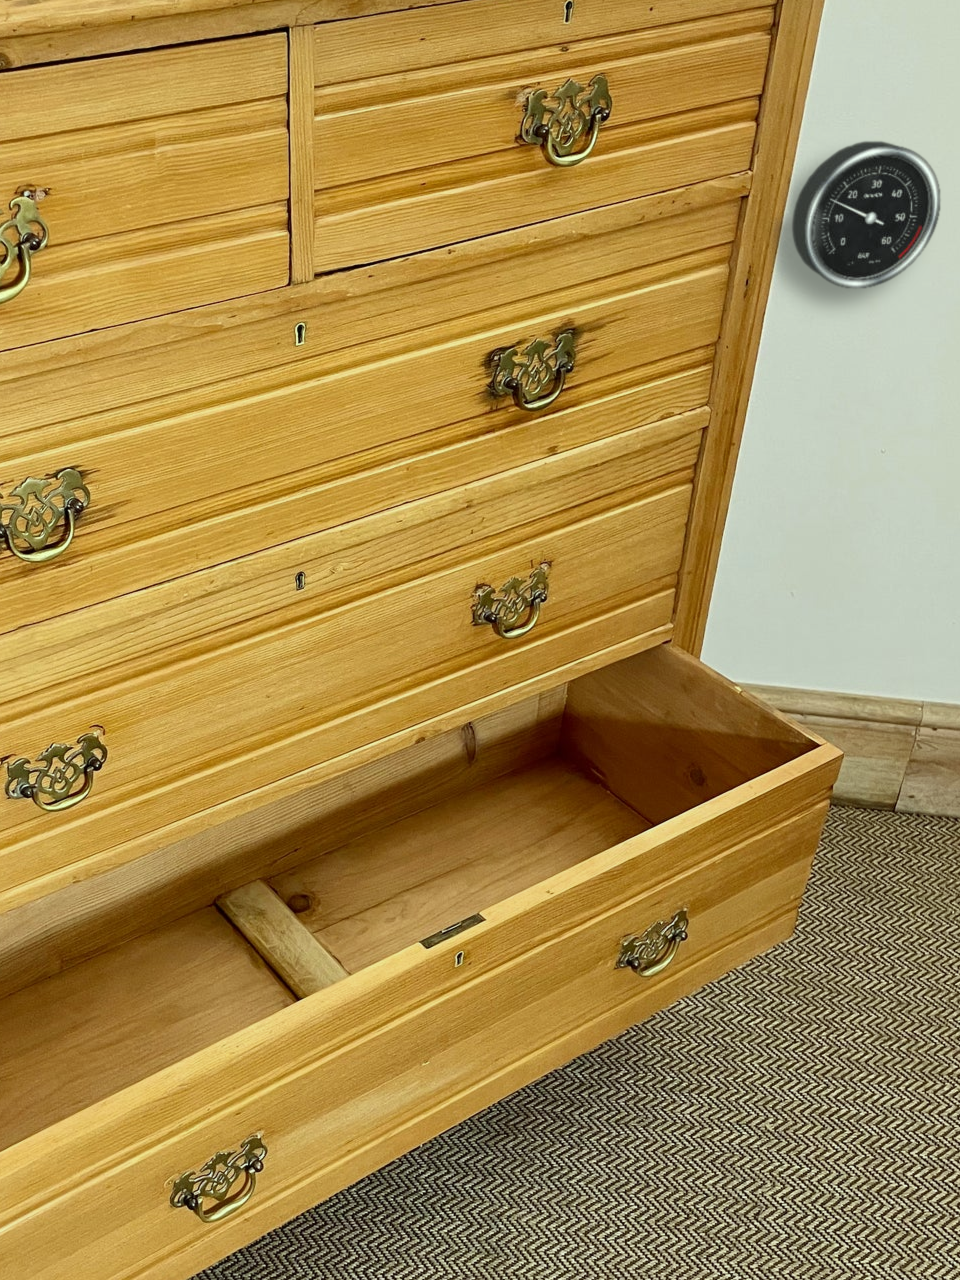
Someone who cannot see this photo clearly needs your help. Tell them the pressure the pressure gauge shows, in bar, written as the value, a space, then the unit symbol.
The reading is 15 bar
